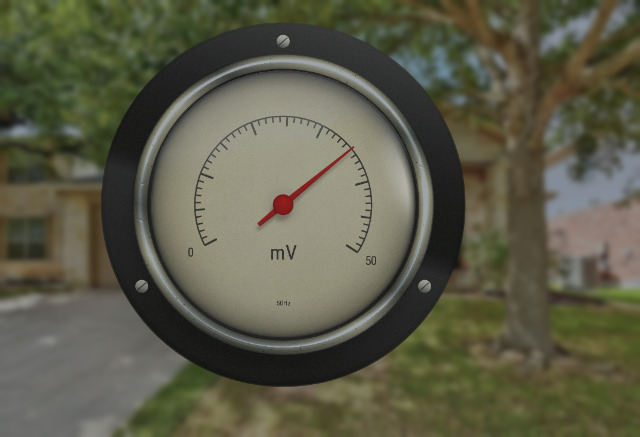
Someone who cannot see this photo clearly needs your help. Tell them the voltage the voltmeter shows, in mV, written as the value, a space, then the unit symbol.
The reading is 35 mV
